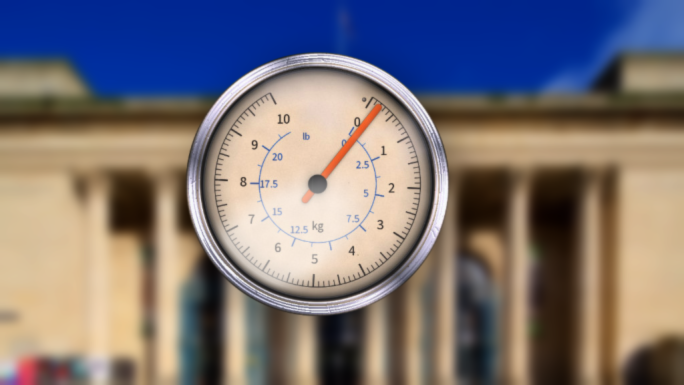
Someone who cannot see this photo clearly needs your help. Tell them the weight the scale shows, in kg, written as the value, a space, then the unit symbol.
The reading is 0.2 kg
